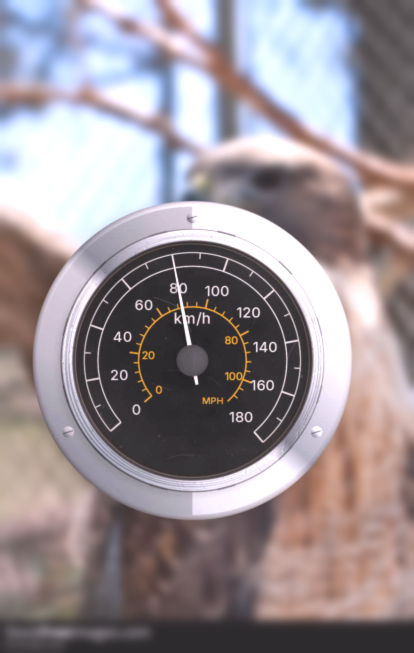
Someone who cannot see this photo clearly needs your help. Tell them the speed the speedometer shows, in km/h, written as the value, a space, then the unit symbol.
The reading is 80 km/h
